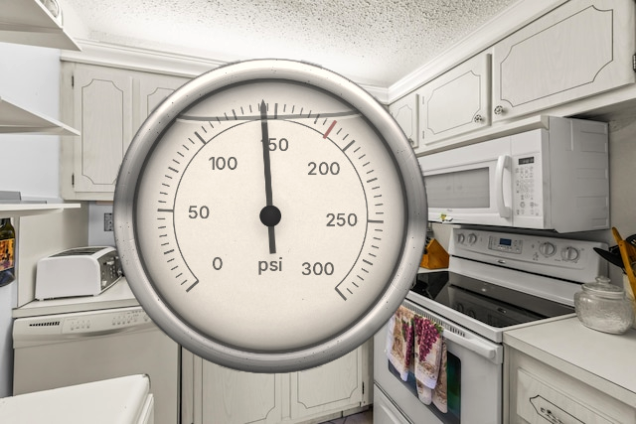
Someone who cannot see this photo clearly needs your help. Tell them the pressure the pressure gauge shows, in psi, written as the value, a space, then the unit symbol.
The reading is 142.5 psi
